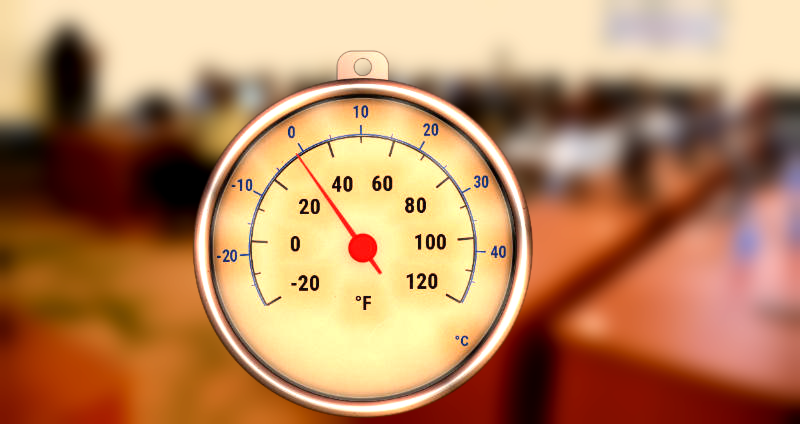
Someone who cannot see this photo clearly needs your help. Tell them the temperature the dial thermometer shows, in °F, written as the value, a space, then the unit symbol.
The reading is 30 °F
